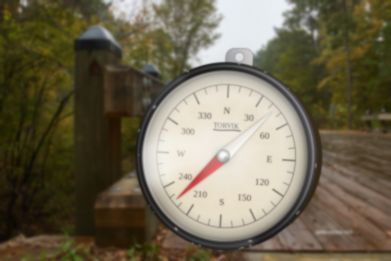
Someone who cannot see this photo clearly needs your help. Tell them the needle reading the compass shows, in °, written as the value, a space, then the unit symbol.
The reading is 225 °
